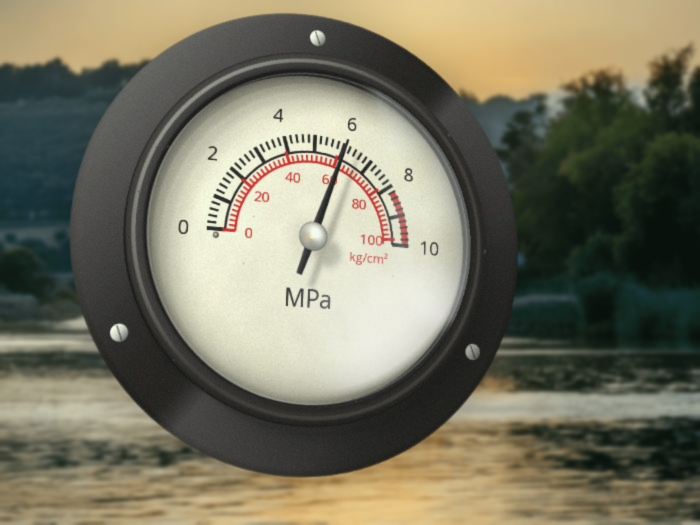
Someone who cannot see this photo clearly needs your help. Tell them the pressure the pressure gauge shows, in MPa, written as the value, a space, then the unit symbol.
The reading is 6 MPa
